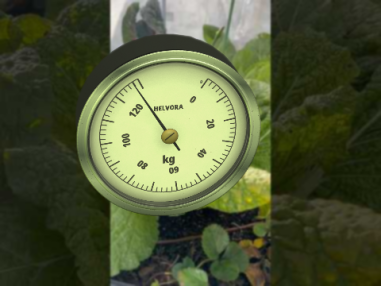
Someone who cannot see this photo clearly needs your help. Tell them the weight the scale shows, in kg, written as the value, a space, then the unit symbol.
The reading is 128 kg
